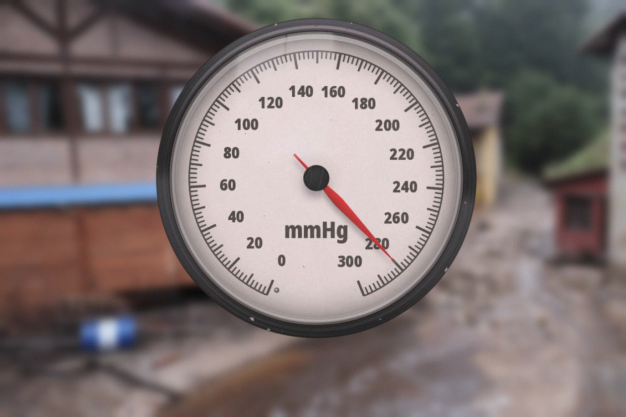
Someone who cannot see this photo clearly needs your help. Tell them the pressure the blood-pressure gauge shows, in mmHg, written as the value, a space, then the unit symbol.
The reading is 280 mmHg
